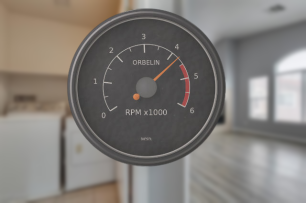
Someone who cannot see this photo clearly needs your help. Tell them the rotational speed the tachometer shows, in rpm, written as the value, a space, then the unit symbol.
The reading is 4250 rpm
